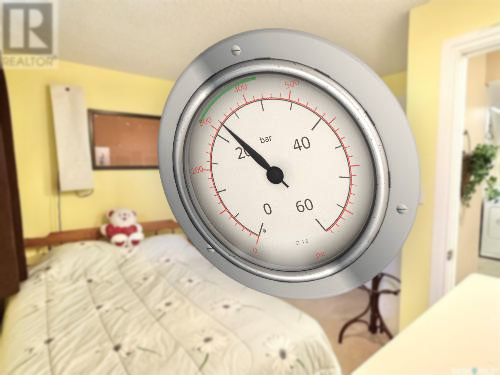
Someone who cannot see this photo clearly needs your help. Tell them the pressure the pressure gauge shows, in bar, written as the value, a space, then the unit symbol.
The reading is 22.5 bar
